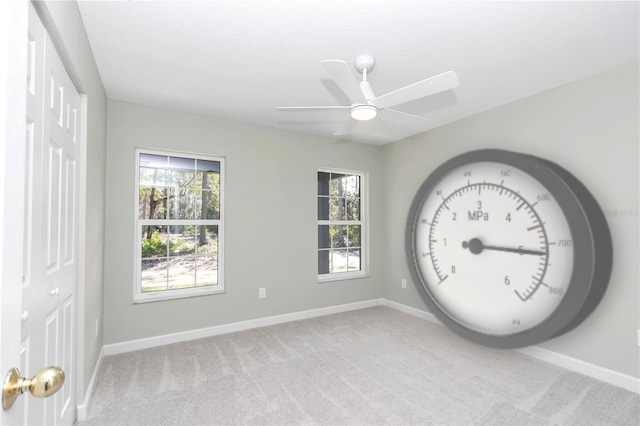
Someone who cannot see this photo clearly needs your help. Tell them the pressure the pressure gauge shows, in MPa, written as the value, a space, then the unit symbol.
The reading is 5 MPa
